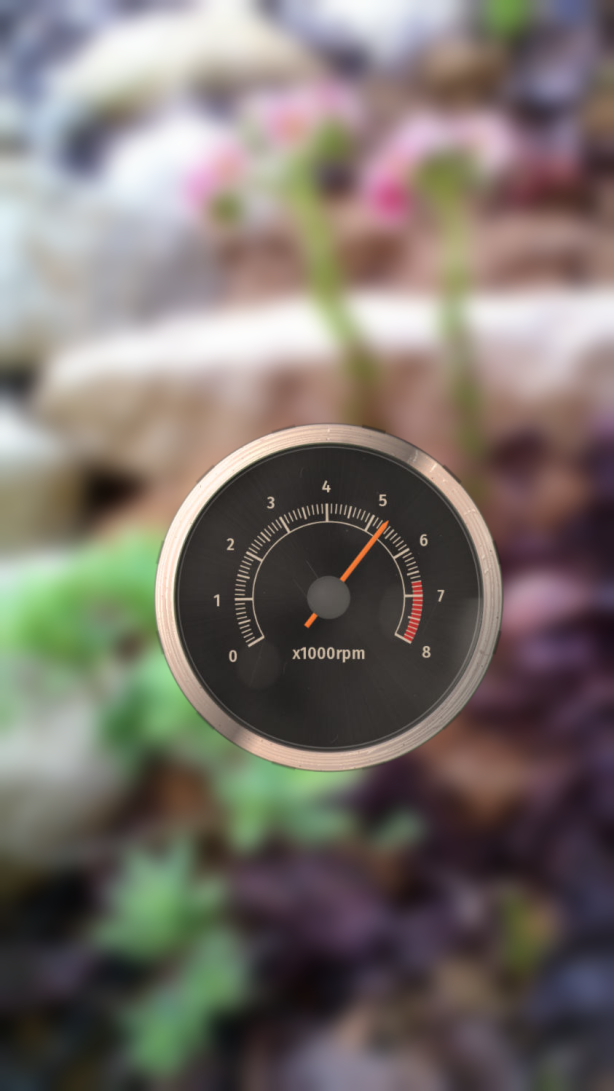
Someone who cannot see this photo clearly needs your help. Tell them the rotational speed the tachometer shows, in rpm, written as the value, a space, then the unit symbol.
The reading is 5300 rpm
